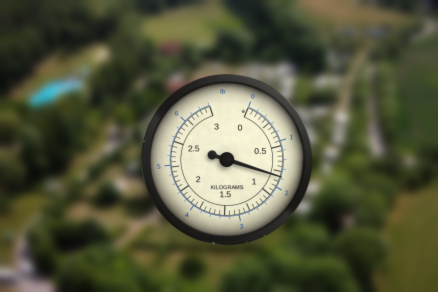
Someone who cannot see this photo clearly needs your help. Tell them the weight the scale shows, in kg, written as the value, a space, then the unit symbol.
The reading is 0.8 kg
